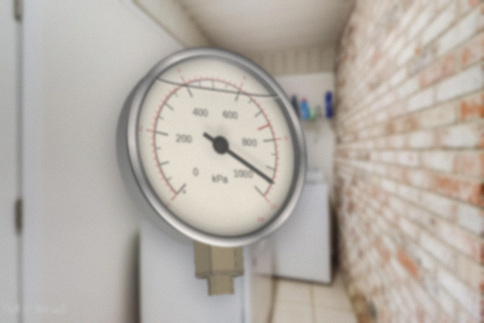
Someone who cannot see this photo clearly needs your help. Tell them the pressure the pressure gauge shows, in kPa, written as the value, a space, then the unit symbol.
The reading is 950 kPa
